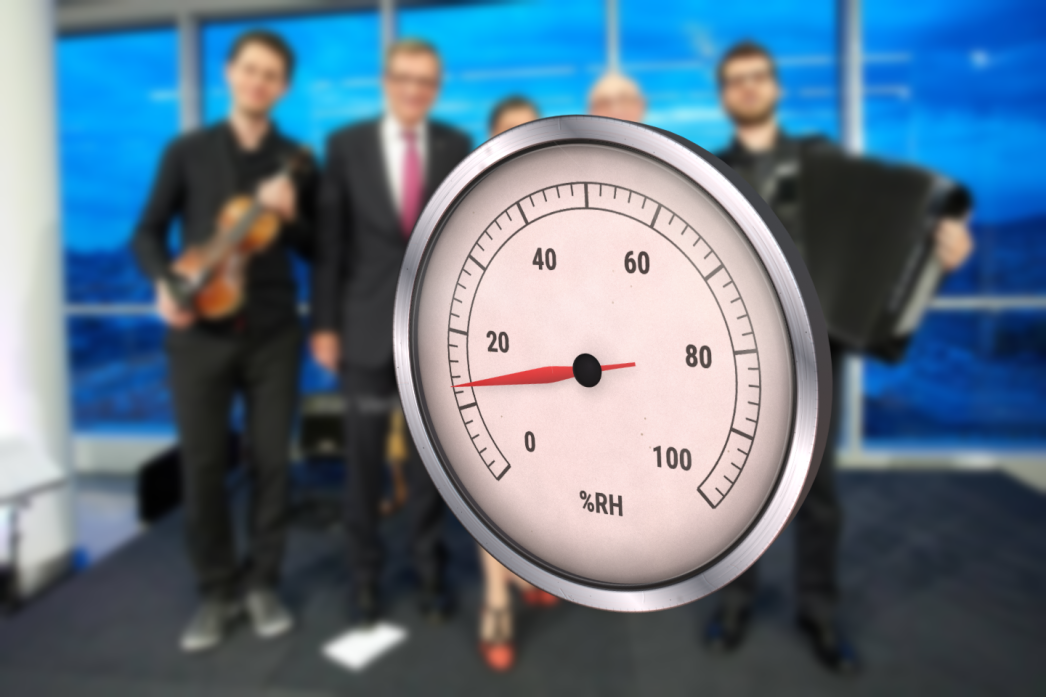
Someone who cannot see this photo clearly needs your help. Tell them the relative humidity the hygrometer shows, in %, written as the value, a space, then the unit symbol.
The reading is 13 %
